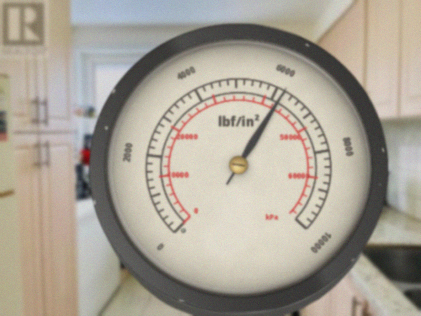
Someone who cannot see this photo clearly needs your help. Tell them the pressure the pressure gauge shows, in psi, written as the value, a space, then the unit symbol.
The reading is 6200 psi
